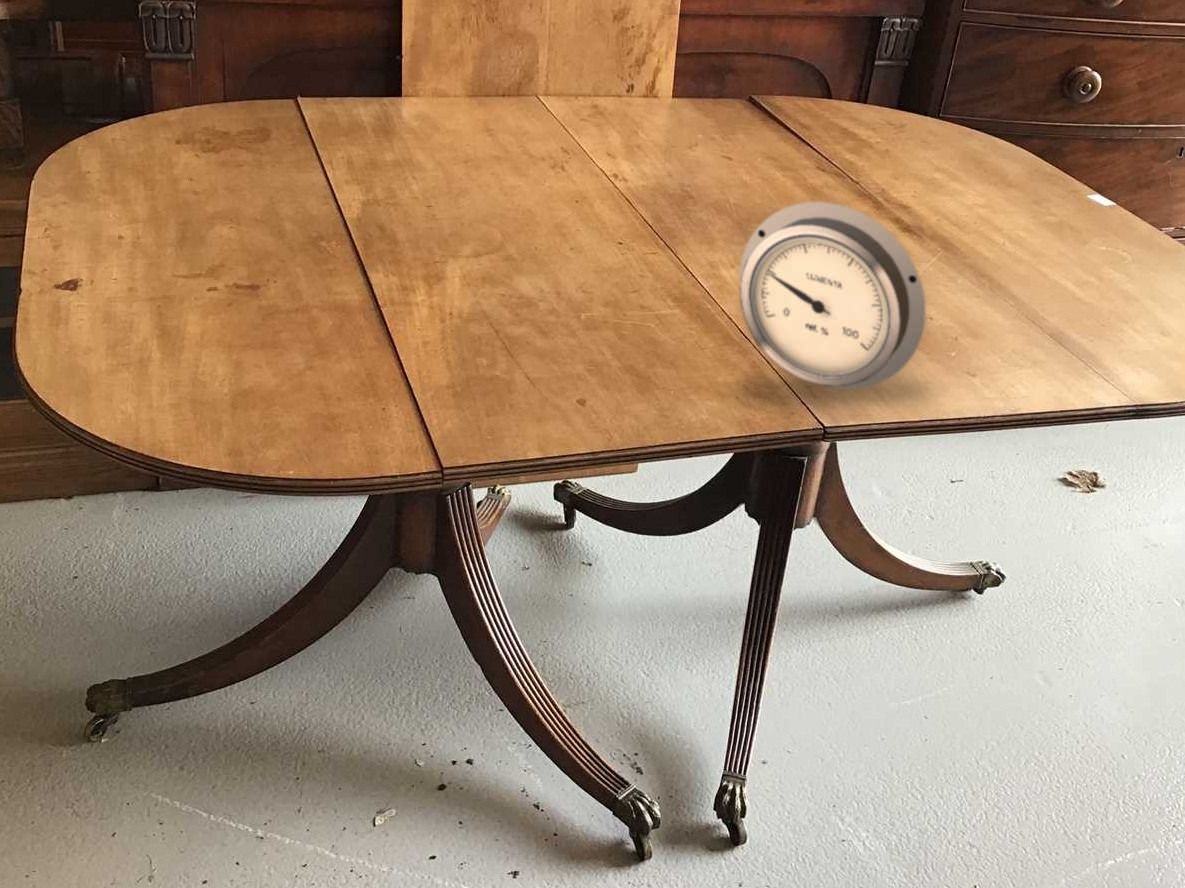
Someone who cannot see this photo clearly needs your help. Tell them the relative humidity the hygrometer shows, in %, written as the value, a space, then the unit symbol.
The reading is 20 %
